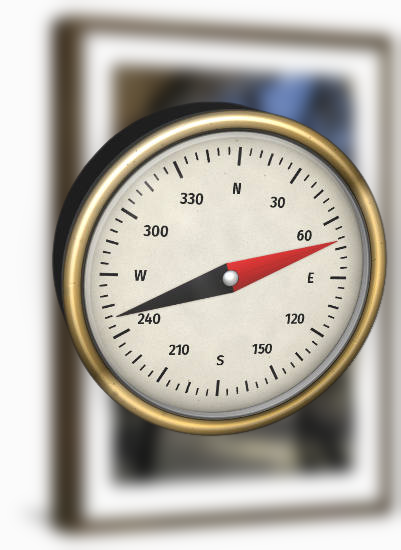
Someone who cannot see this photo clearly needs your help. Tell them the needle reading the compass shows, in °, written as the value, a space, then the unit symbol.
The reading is 70 °
